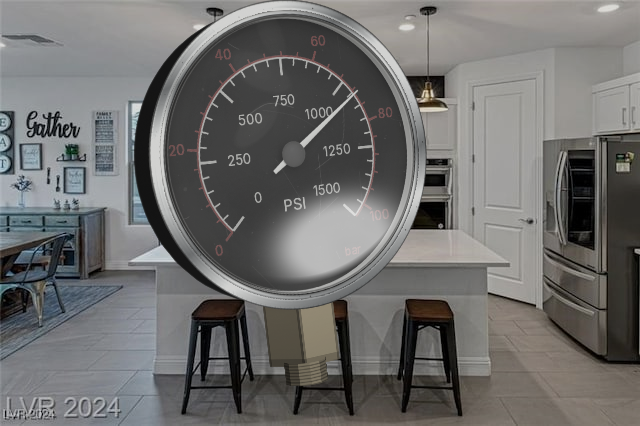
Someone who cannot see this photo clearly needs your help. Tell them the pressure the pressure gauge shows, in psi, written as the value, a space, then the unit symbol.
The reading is 1050 psi
